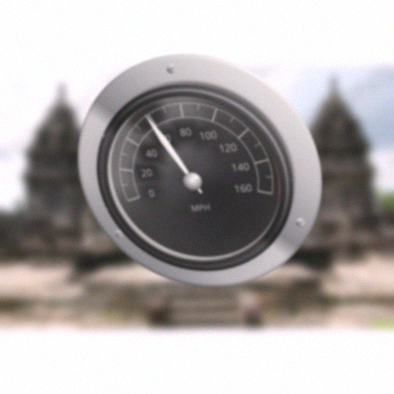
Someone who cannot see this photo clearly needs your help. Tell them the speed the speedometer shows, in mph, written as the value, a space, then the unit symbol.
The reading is 60 mph
